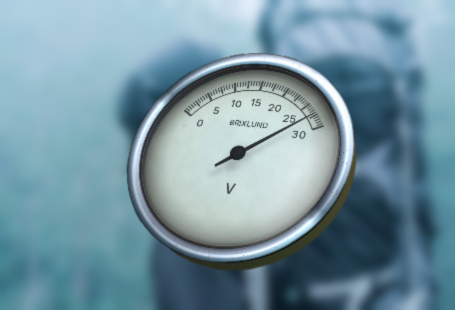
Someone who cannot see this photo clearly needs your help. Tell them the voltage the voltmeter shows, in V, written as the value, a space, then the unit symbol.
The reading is 27.5 V
